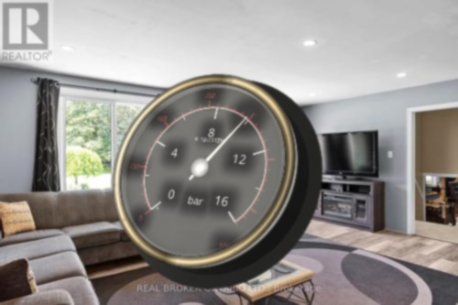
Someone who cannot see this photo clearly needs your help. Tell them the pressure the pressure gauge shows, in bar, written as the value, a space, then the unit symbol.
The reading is 10 bar
